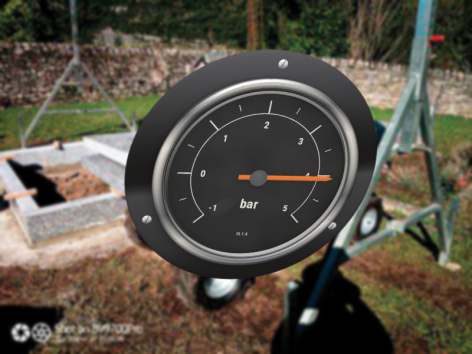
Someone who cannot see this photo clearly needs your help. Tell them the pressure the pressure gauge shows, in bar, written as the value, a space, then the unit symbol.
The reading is 4 bar
